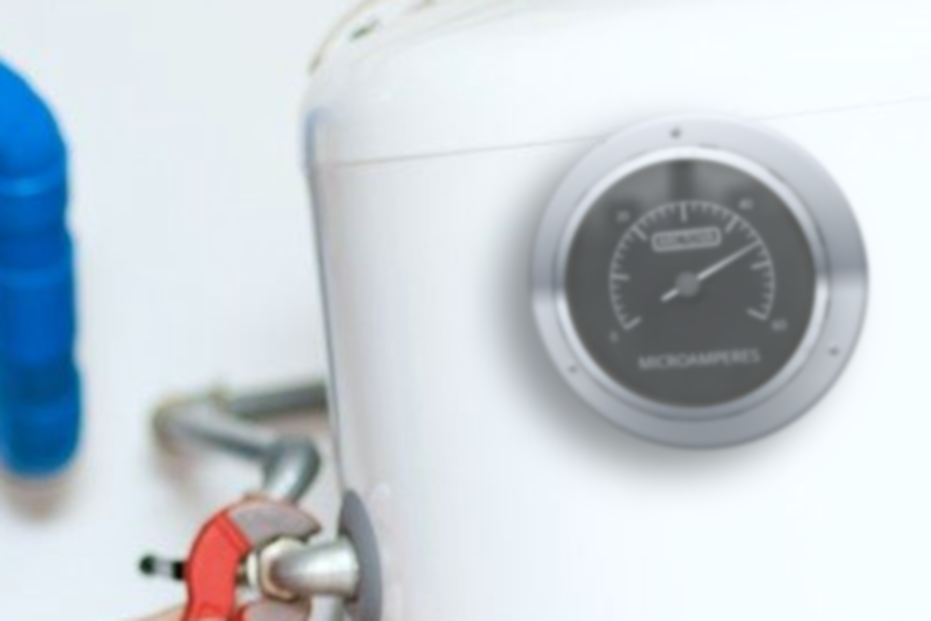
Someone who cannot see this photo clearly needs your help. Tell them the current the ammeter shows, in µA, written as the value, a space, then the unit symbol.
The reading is 46 µA
